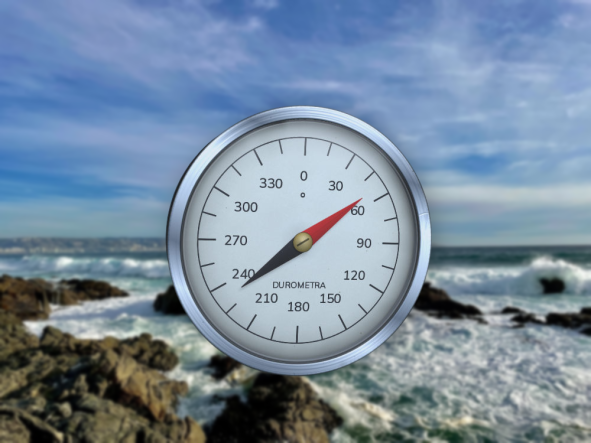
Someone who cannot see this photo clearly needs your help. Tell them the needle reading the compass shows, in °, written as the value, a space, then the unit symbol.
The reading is 52.5 °
